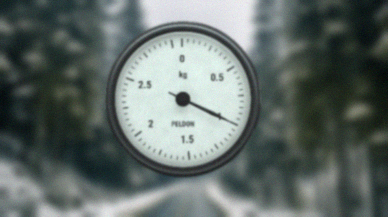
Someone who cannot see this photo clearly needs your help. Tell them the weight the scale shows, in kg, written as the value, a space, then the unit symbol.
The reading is 1 kg
